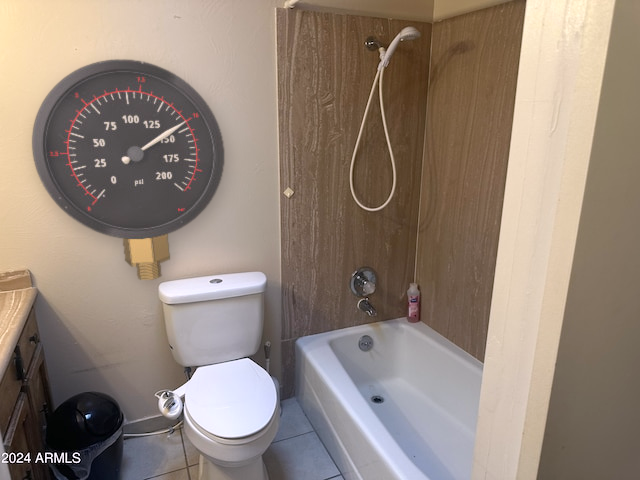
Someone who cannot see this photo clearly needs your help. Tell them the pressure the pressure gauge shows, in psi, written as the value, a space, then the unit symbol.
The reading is 145 psi
